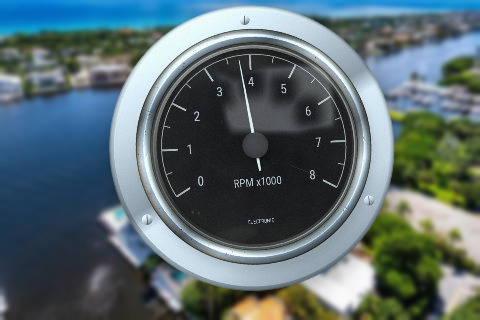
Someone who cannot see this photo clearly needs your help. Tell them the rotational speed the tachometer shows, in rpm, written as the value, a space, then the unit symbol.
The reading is 3750 rpm
